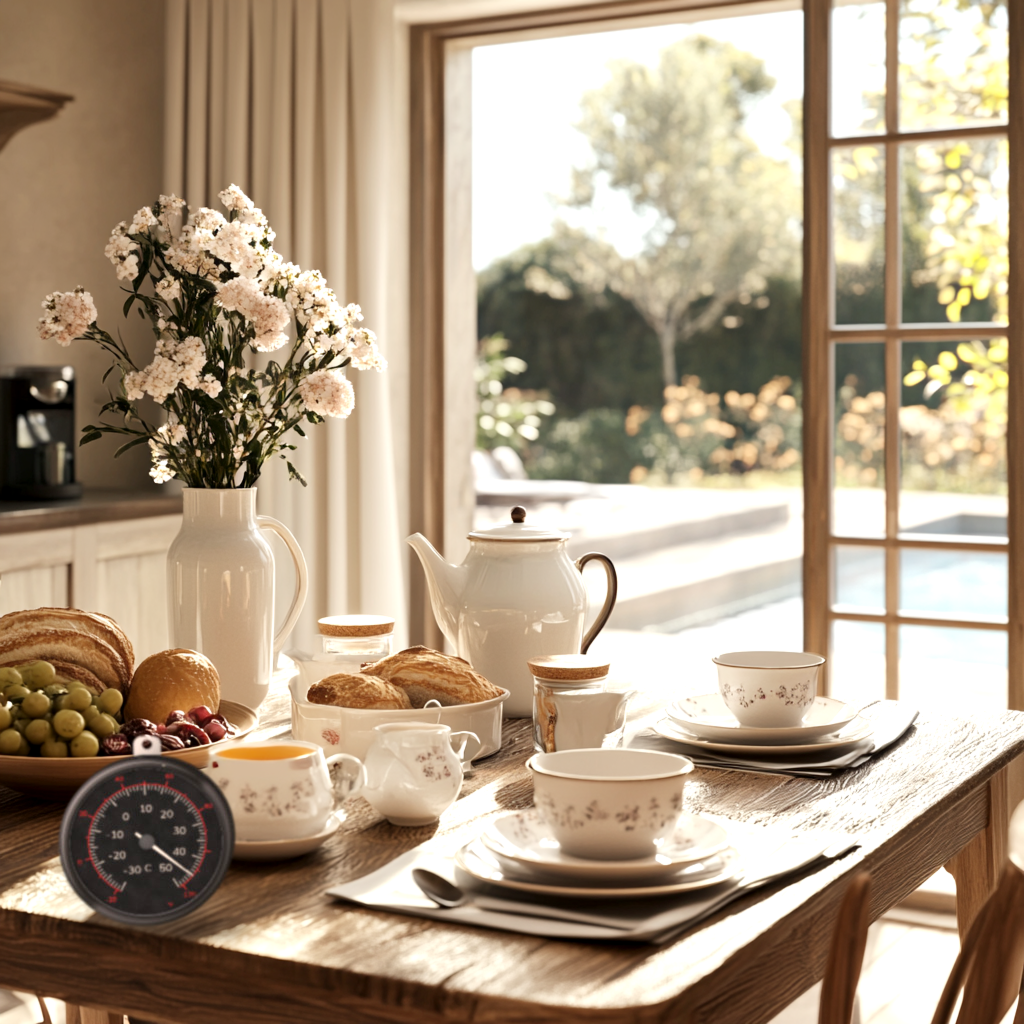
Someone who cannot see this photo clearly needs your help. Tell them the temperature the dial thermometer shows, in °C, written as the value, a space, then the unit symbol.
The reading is 45 °C
